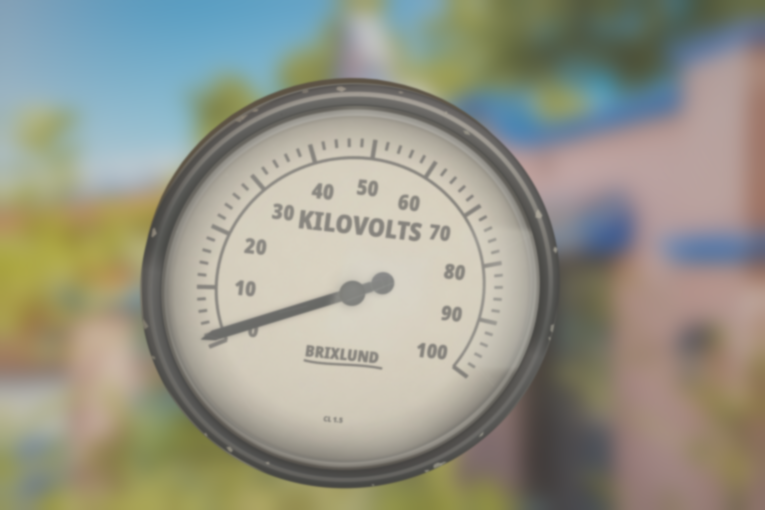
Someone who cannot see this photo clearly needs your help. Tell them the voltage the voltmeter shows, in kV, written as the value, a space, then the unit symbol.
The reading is 2 kV
